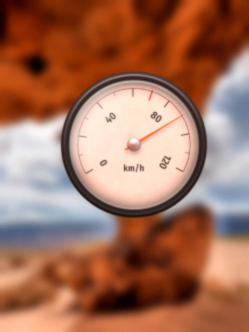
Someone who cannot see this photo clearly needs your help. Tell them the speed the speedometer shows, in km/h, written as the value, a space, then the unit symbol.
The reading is 90 km/h
